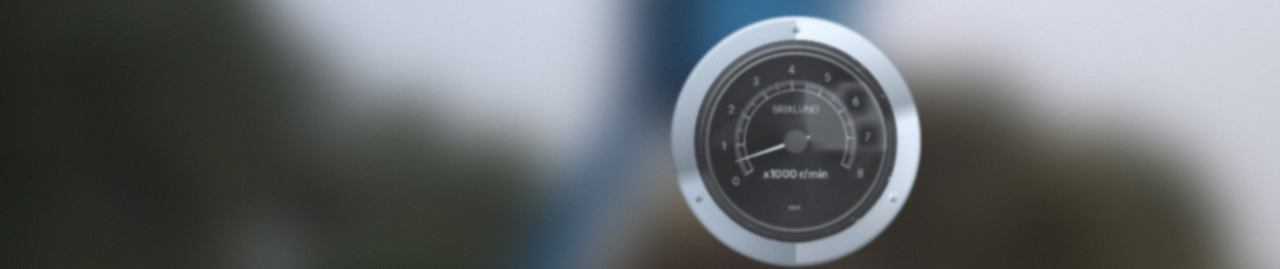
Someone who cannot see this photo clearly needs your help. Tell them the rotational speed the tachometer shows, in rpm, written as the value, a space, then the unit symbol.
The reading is 500 rpm
